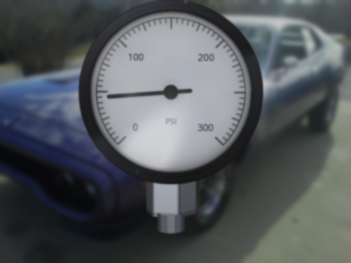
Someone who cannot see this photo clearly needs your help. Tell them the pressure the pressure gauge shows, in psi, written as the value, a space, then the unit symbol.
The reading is 45 psi
